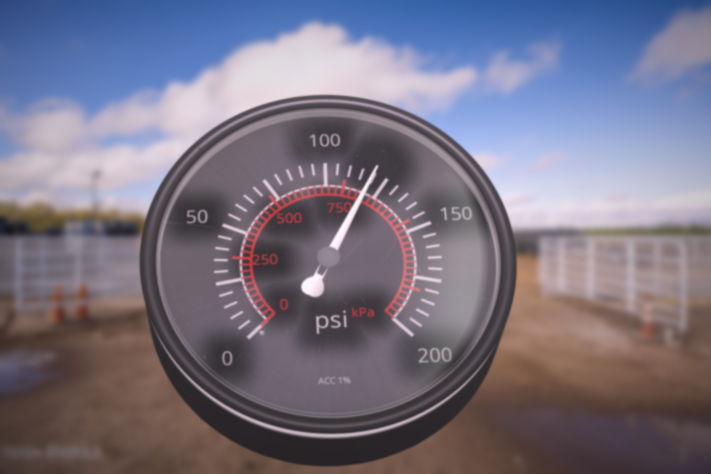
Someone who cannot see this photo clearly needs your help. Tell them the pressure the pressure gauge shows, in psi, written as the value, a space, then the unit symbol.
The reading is 120 psi
